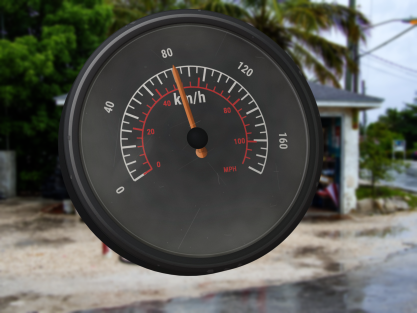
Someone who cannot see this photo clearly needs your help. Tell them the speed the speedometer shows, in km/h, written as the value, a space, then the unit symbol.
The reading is 80 km/h
